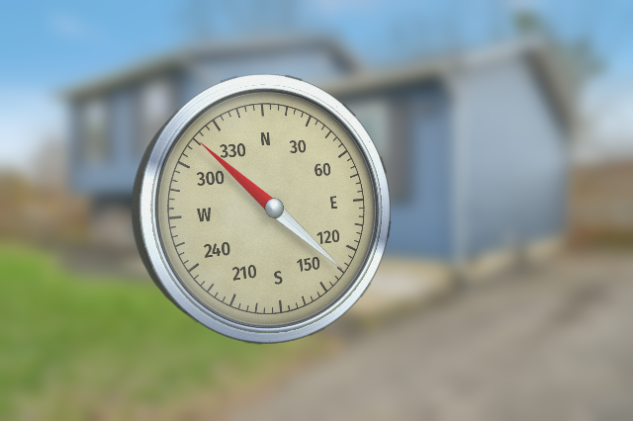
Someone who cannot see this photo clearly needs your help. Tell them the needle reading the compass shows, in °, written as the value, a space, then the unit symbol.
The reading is 315 °
